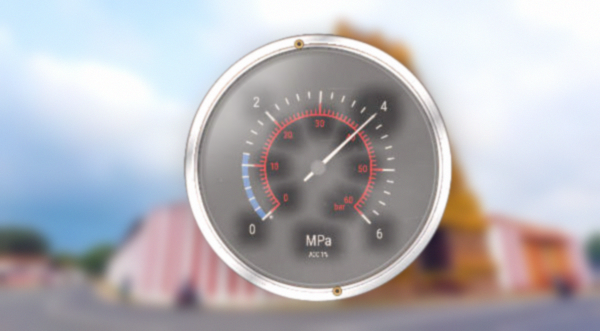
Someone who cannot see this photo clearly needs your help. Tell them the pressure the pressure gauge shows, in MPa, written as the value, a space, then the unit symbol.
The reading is 4 MPa
